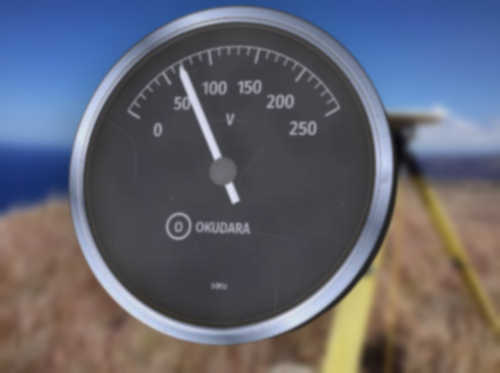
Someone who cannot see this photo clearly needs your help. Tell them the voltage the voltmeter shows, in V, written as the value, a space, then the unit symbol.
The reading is 70 V
